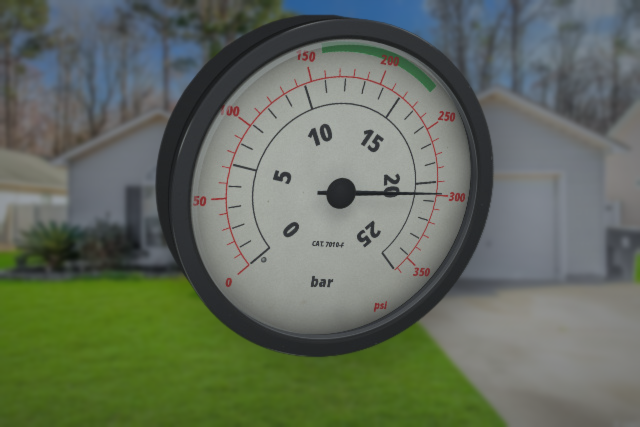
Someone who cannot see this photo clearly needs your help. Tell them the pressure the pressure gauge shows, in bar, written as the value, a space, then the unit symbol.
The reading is 20.5 bar
